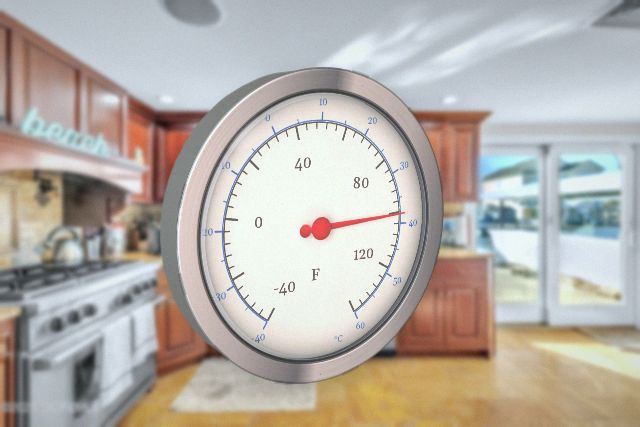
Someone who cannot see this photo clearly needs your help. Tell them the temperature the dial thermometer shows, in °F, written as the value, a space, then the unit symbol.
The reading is 100 °F
